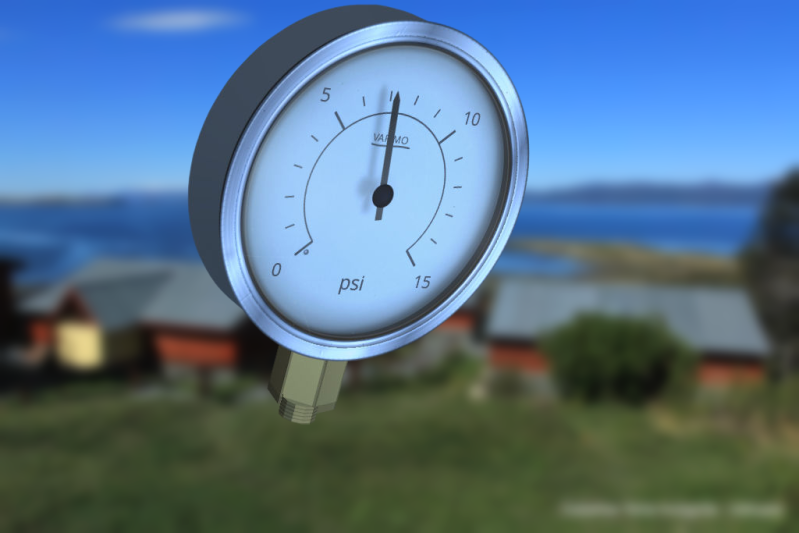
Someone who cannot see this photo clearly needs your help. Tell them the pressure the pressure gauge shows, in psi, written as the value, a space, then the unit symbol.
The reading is 7 psi
